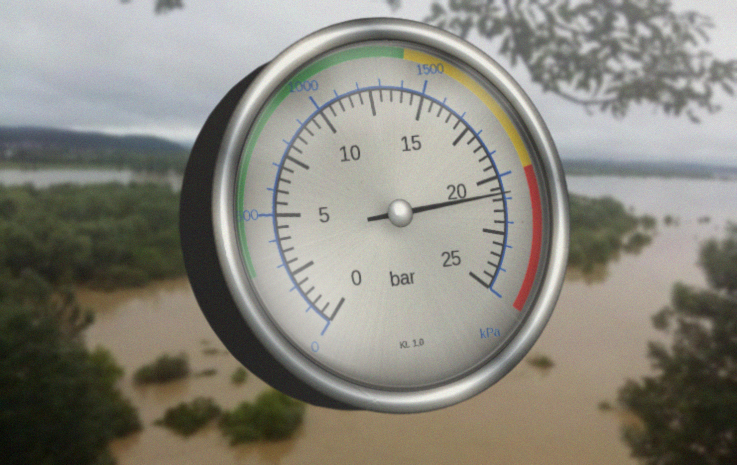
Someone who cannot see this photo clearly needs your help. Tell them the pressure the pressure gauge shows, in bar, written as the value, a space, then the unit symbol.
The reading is 20.75 bar
